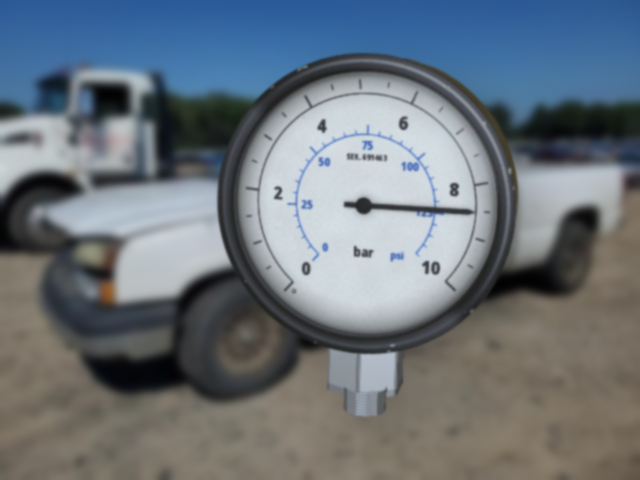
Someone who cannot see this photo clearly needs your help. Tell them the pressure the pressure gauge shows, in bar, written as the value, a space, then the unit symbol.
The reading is 8.5 bar
